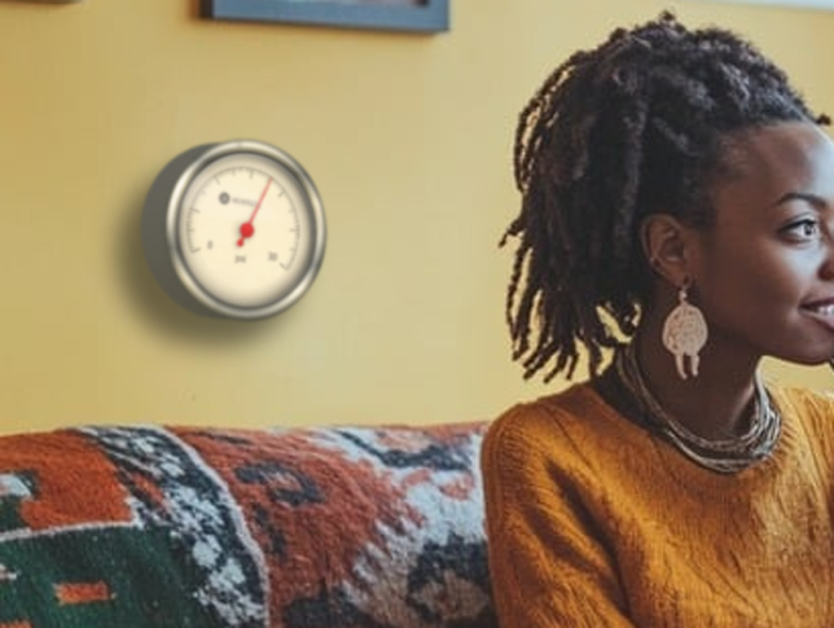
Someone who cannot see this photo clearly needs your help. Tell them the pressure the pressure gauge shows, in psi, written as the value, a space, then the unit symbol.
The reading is 17.5 psi
